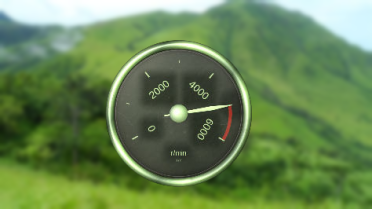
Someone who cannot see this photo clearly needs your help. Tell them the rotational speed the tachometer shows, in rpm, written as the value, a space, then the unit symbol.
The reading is 5000 rpm
